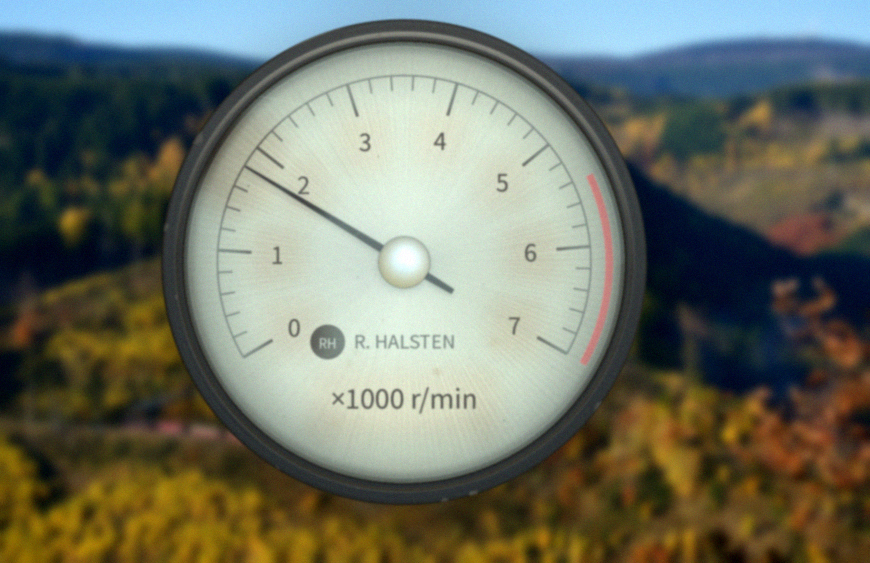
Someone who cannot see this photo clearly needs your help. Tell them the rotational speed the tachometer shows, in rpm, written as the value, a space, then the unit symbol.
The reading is 1800 rpm
